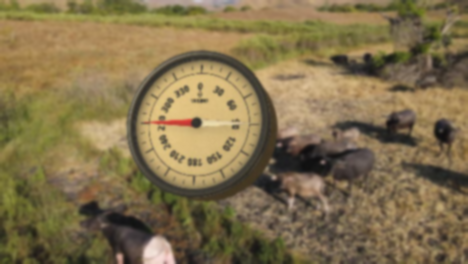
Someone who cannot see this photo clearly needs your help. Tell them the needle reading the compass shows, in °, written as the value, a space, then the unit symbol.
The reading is 270 °
